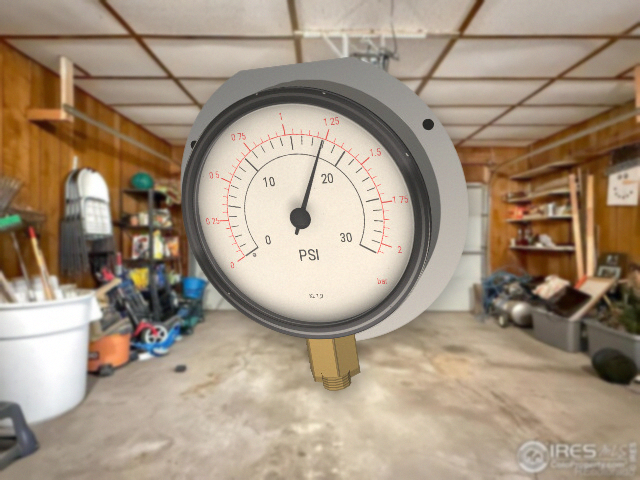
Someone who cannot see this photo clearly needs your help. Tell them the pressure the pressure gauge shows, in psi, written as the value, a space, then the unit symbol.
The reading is 18 psi
